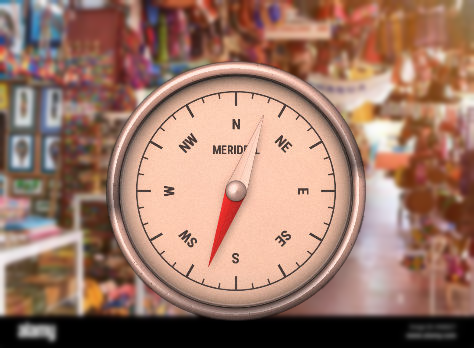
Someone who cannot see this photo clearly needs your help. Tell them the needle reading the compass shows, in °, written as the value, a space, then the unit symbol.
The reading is 200 °
